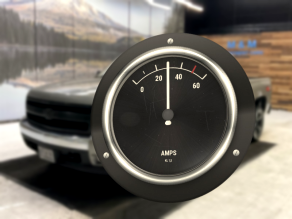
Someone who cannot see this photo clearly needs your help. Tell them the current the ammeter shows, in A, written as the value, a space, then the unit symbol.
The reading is 30 A
